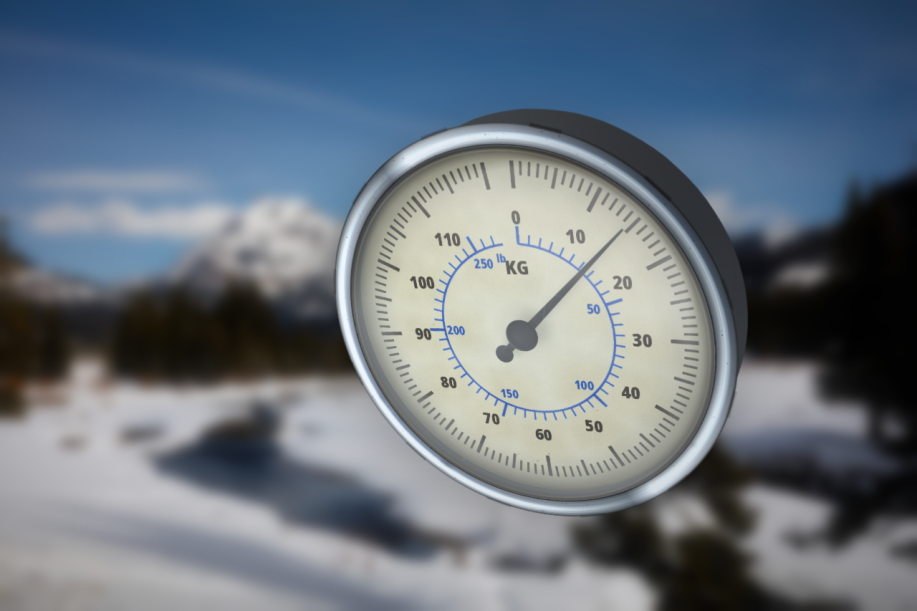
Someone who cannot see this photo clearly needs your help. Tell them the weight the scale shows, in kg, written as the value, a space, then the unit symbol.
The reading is 14.5 kg
